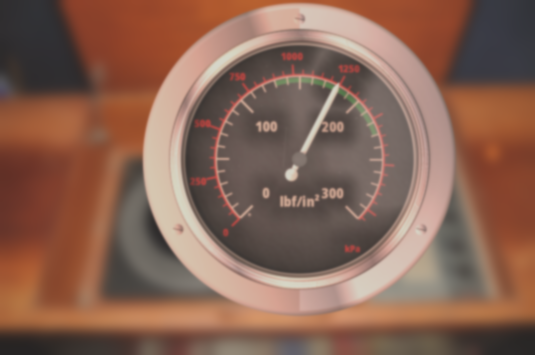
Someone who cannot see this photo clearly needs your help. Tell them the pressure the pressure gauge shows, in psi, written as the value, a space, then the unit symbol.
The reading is 180 psi
